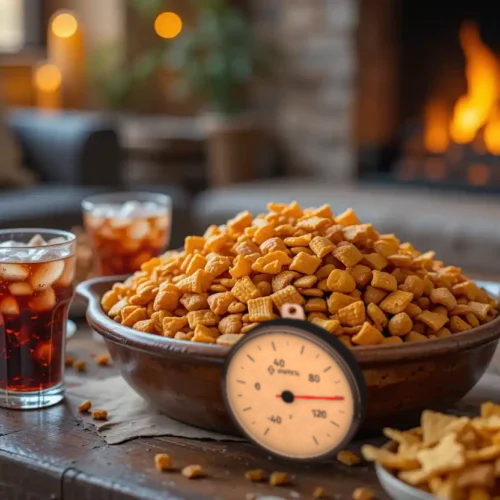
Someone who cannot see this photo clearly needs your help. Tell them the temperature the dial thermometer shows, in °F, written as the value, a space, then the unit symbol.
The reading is 100 °F
